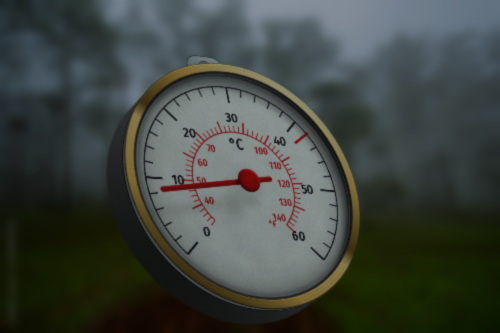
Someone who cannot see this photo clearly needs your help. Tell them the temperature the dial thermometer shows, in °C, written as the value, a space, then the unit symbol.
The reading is 8 °C
